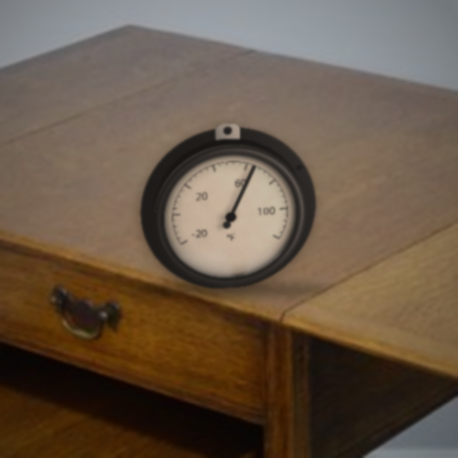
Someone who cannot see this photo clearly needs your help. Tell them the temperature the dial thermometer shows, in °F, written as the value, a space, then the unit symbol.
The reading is 64 °F
